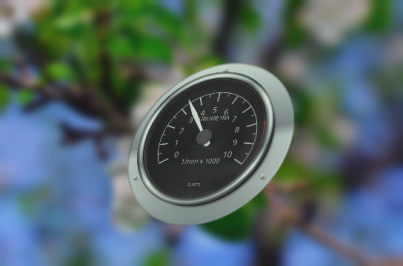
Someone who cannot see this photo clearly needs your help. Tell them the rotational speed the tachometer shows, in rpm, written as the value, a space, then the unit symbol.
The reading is 3500 rpm
